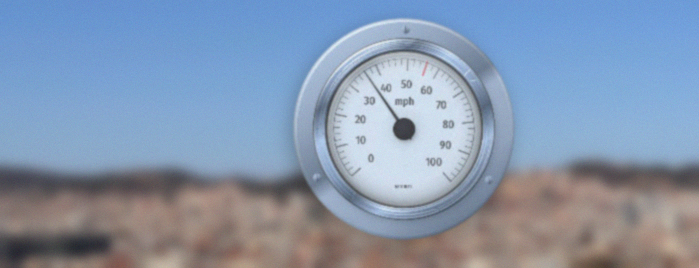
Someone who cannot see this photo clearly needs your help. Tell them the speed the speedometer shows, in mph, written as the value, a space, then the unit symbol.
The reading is 36 mph
